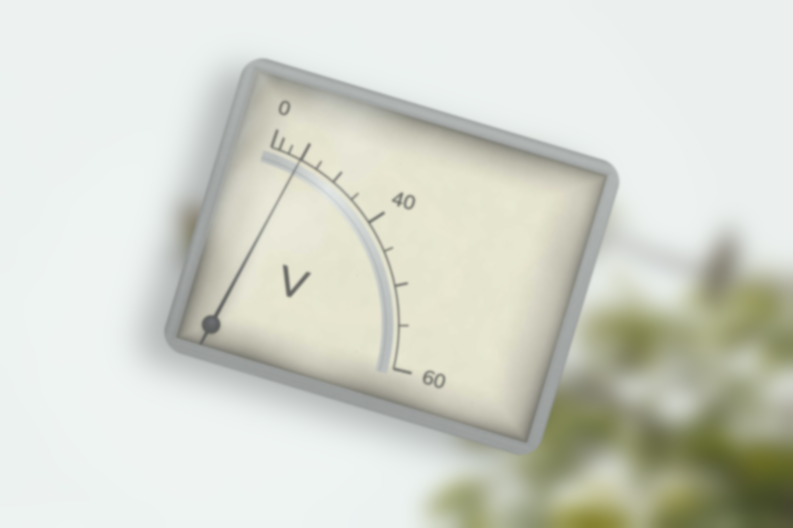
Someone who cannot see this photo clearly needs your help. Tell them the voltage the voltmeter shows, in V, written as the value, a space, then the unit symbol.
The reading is 20 V
